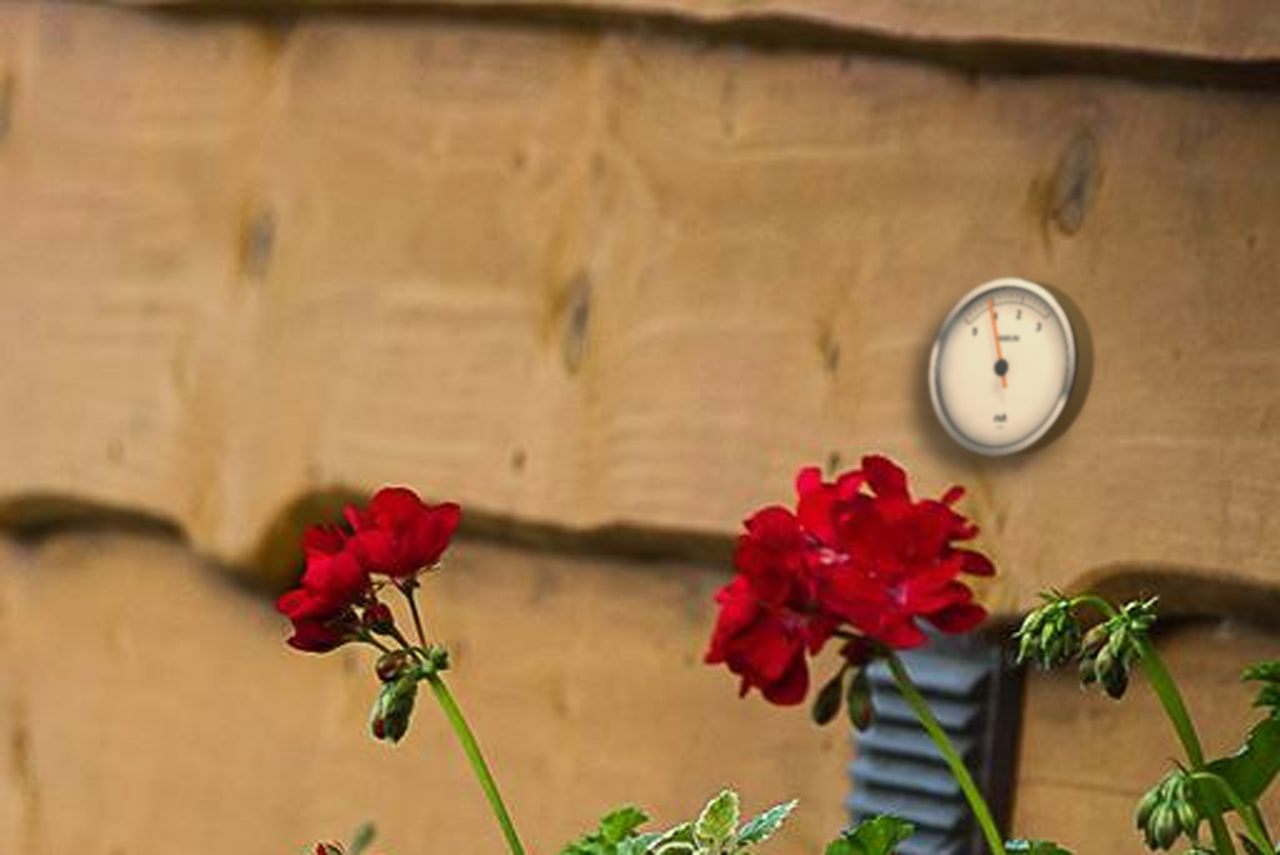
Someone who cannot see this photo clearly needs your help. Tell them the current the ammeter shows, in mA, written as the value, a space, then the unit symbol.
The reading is 1 mA
